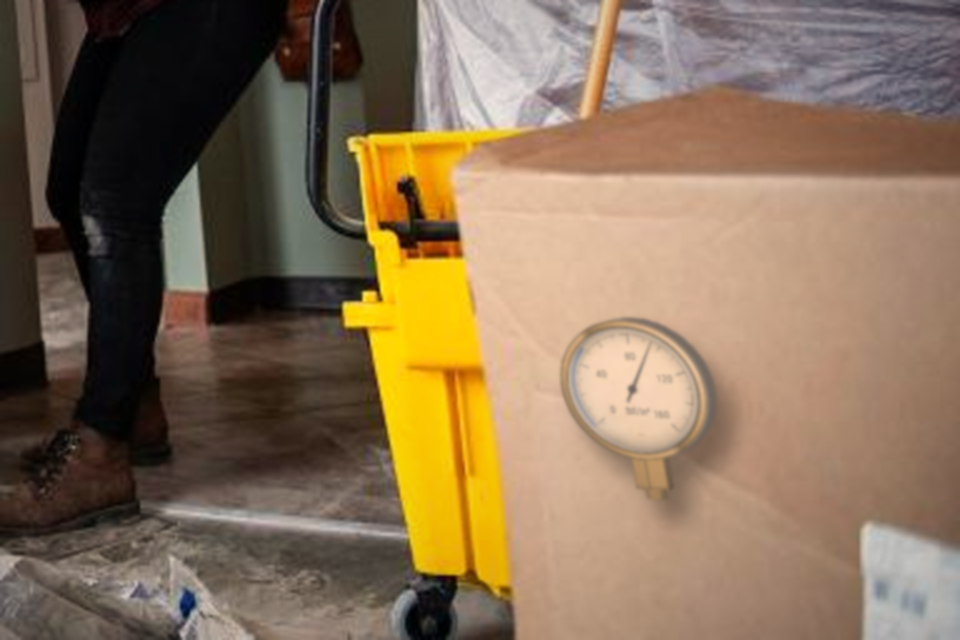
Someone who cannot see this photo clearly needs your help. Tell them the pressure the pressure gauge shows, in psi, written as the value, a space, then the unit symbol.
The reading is 95 psi
